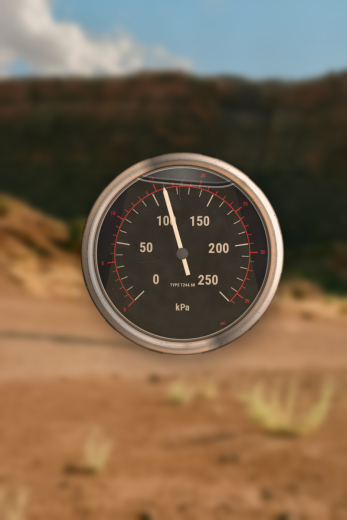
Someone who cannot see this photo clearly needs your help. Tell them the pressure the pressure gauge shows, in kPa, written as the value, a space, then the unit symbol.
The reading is 110 kPa
